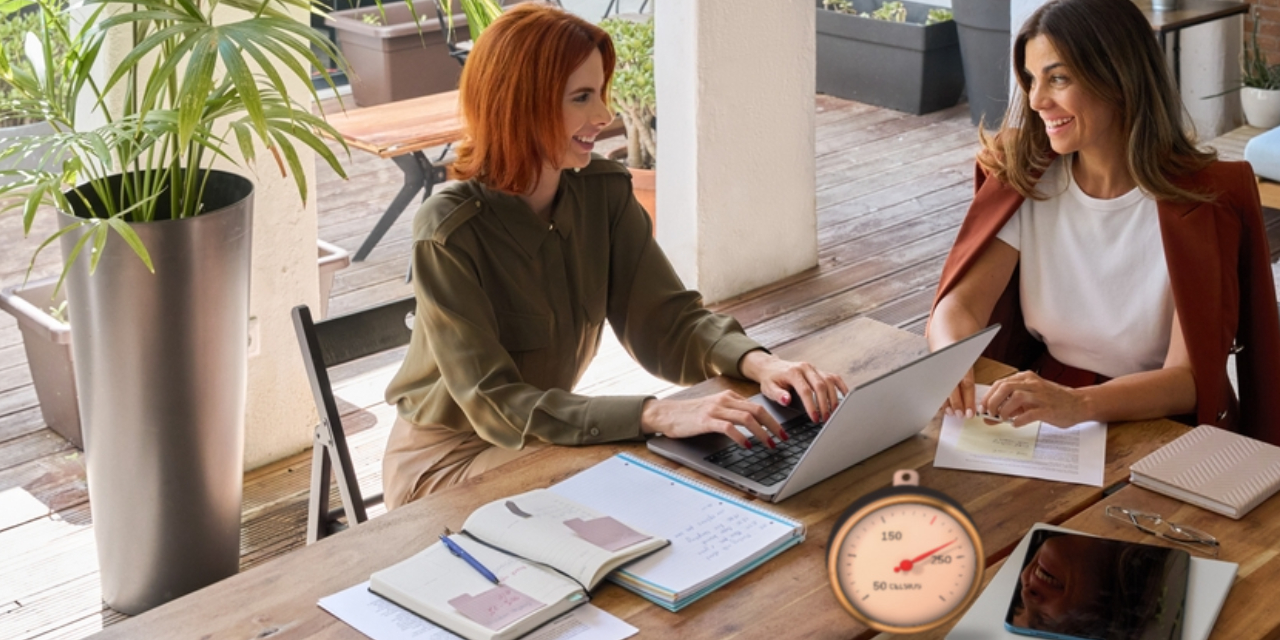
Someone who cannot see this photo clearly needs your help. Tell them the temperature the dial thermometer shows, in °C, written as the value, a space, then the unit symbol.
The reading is 230 °C
